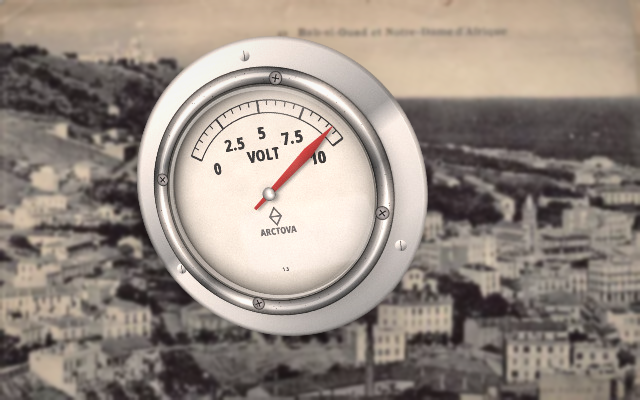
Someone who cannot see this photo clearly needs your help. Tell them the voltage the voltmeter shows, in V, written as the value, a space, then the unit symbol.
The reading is 9.25 V
